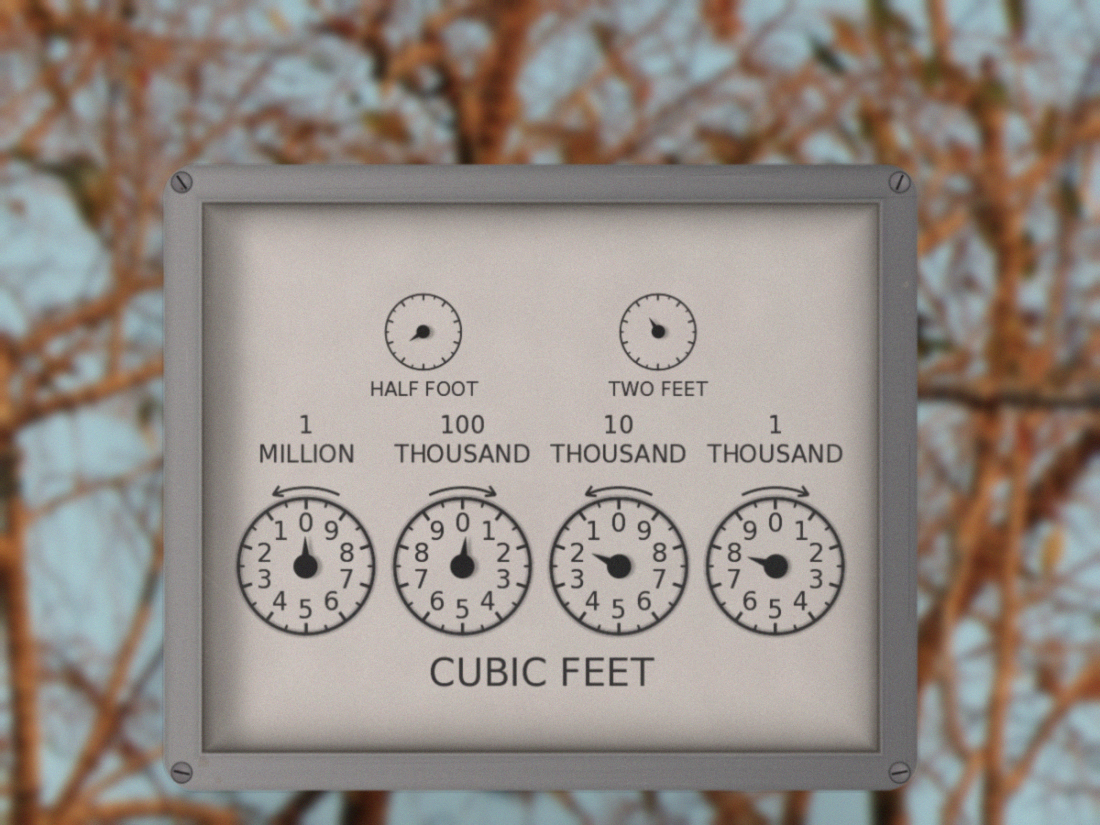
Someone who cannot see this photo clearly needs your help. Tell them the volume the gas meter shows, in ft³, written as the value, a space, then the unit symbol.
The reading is 1800 ft³
